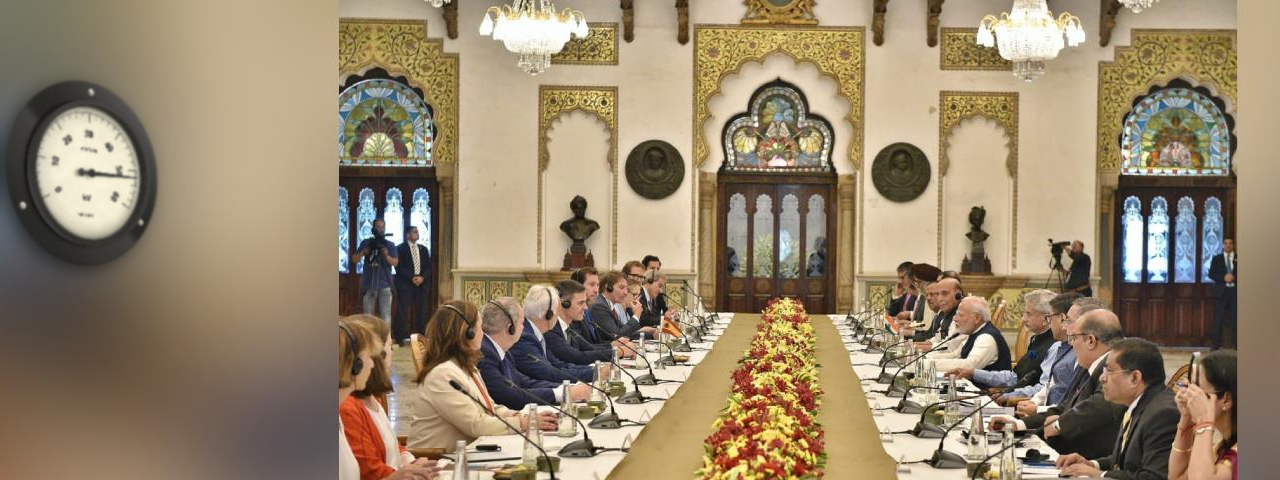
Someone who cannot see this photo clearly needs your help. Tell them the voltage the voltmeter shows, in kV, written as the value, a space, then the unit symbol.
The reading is 52 kV
